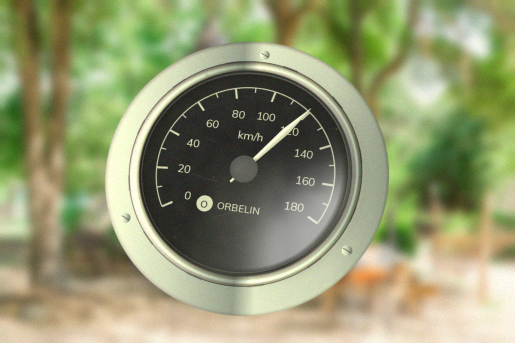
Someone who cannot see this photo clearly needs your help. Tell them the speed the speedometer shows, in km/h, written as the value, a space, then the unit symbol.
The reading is 120 km/h
